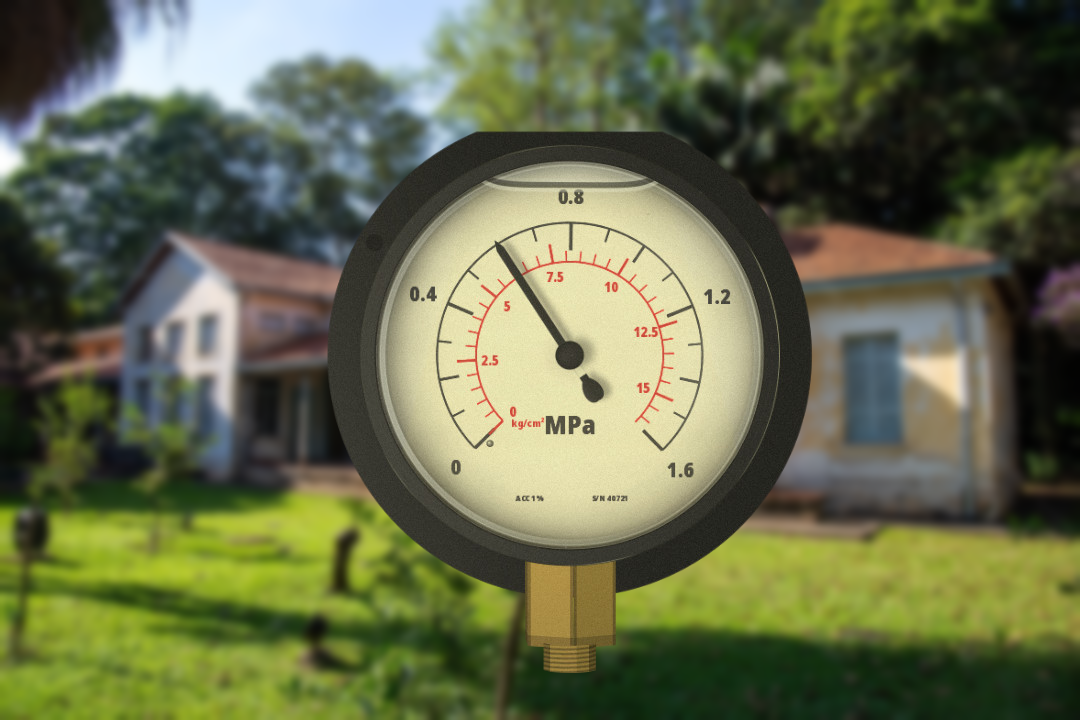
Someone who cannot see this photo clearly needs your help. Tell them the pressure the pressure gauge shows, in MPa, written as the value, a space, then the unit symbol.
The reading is 0.6 MPa
